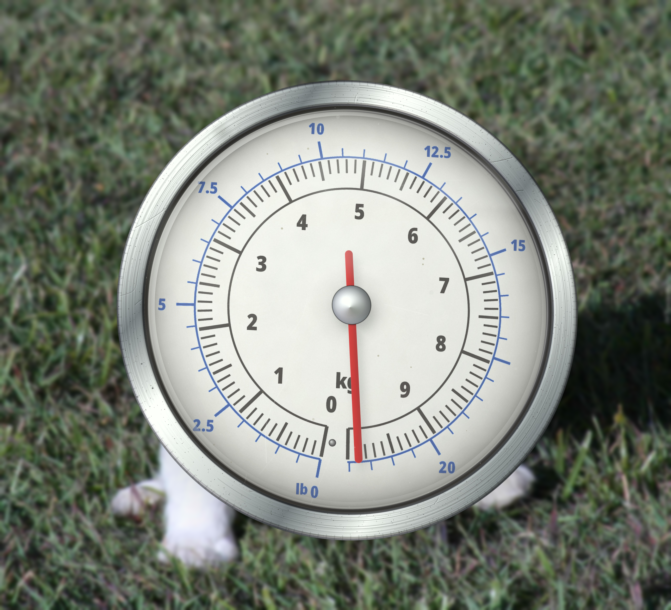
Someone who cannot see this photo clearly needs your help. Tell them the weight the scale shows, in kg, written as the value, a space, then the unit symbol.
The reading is 9.9 kg
